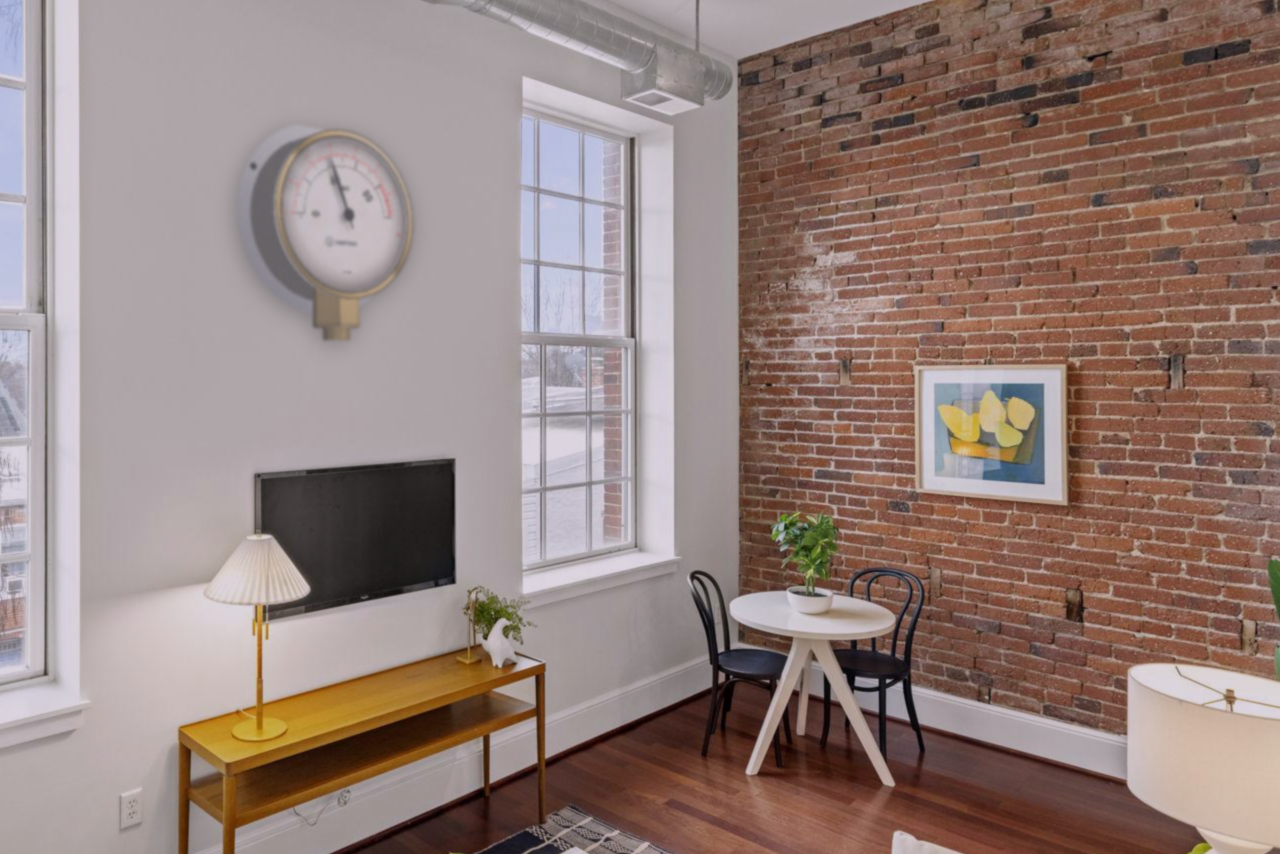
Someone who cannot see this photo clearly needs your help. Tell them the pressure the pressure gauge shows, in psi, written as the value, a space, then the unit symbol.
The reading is 40 psi
